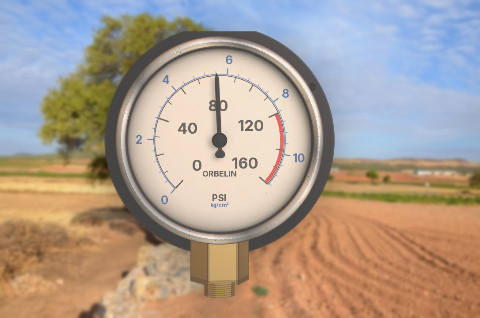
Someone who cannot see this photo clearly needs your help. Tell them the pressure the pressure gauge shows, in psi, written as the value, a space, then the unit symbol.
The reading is 80 psi
